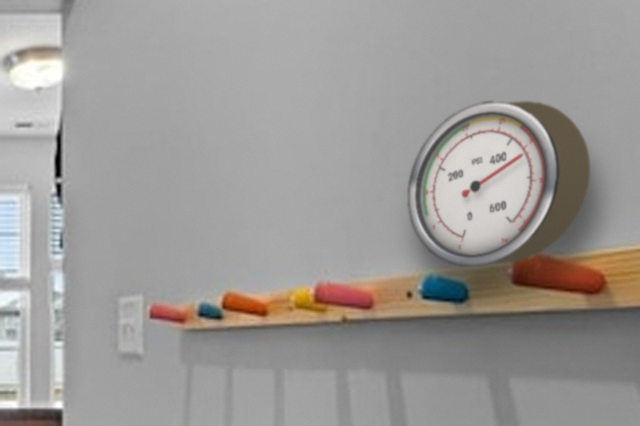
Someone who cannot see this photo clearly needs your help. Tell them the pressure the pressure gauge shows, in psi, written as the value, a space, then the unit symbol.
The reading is 450 psi
